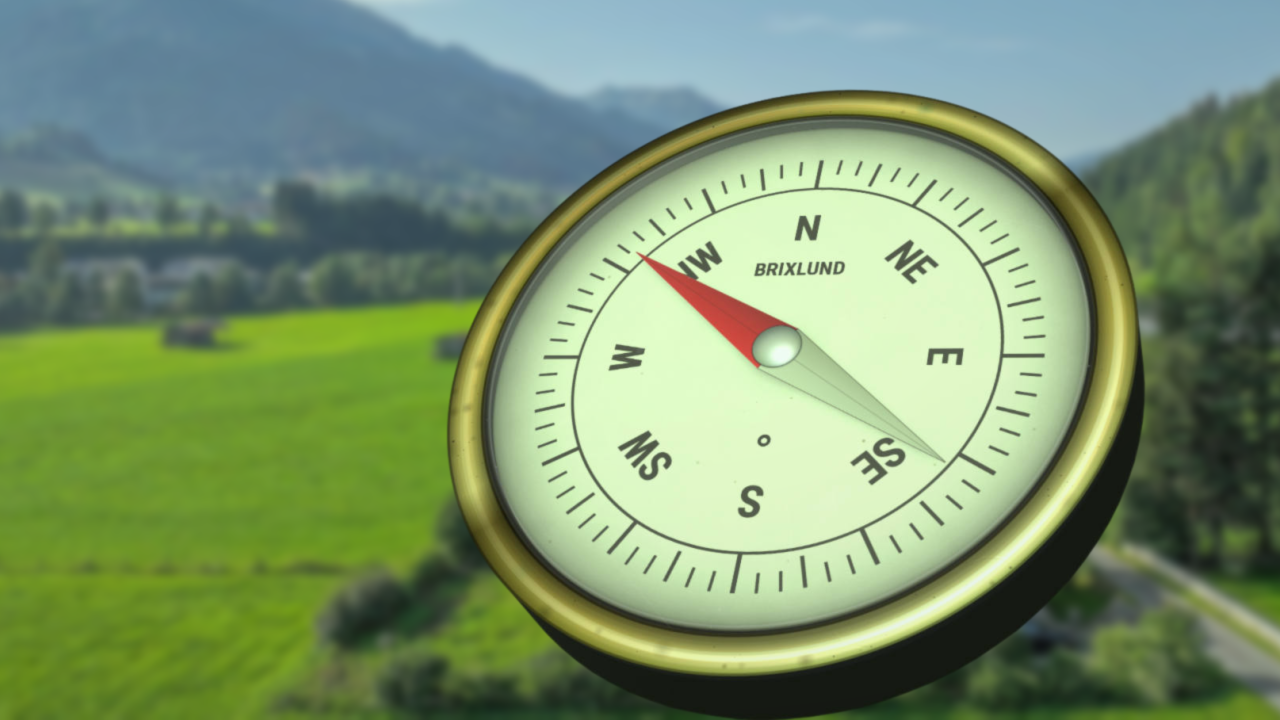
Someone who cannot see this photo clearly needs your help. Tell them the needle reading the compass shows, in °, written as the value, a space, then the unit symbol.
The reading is 305 °
